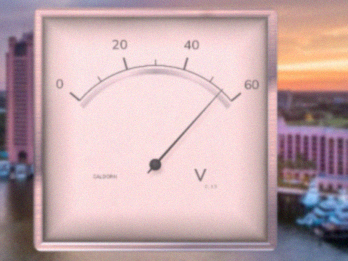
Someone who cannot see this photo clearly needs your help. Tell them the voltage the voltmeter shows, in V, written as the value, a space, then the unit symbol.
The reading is 55 V
